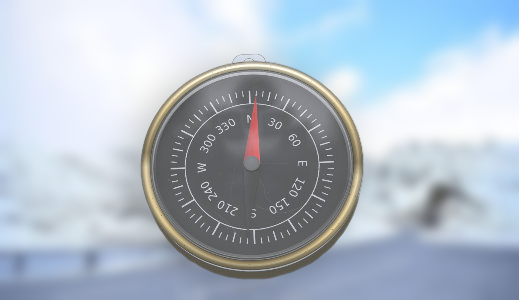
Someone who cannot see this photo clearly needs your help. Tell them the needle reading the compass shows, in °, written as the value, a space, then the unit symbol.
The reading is 5 °
